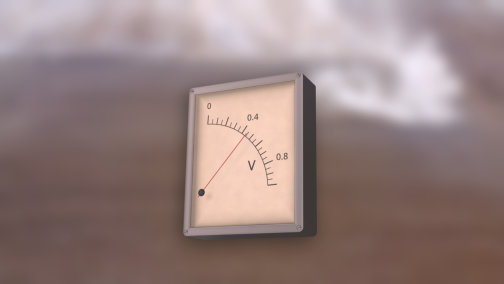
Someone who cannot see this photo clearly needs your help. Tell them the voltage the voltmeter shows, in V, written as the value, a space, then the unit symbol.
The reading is 0.45 V
